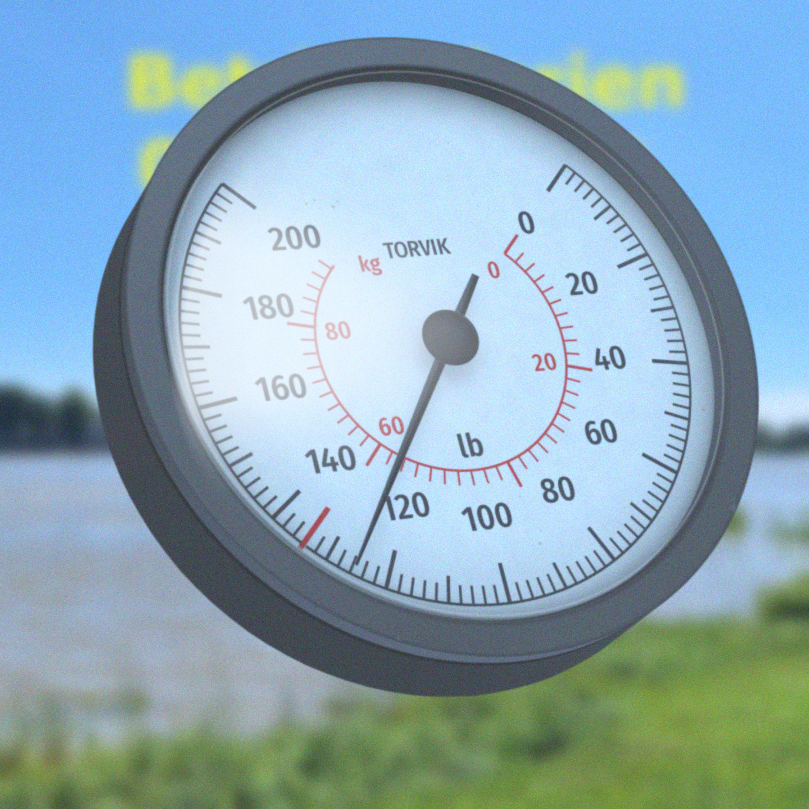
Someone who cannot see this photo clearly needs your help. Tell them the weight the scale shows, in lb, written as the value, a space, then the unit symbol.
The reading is 126 lb
